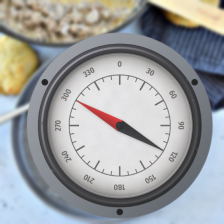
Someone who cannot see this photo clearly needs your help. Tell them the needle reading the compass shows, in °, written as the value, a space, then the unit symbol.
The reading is 300 °
